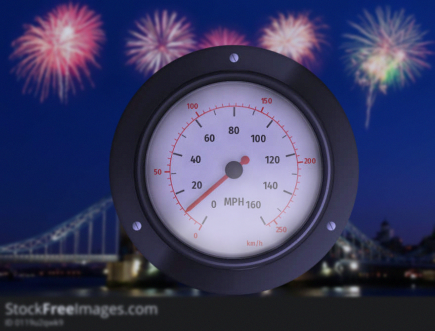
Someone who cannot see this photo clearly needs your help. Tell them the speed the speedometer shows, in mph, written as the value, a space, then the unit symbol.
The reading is 10 mph
